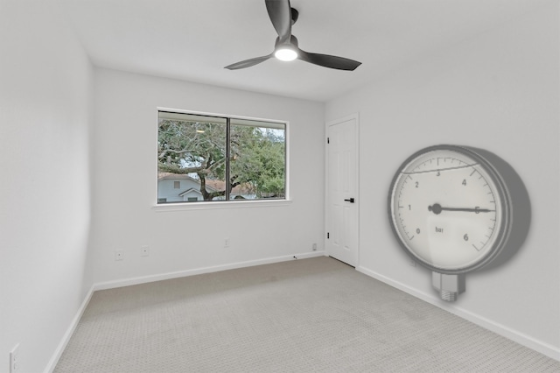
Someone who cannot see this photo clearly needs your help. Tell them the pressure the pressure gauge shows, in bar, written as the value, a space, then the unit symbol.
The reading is 5 bar
